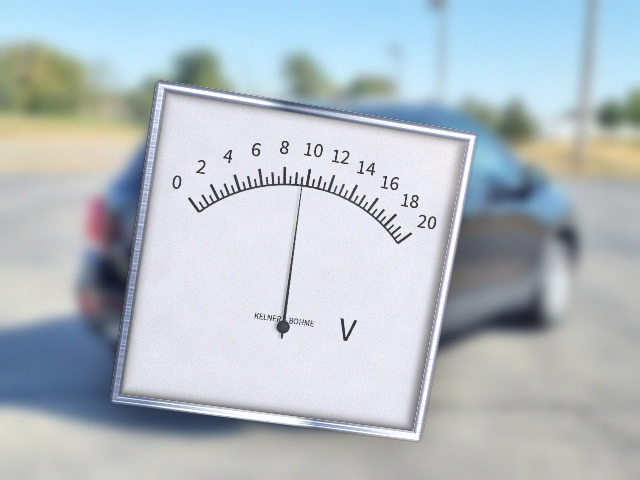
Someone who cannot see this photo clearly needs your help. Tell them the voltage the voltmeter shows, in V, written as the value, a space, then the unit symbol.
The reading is 9.5 V
